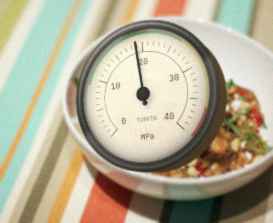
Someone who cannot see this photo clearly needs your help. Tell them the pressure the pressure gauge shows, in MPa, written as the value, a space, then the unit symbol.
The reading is 19 MPa
